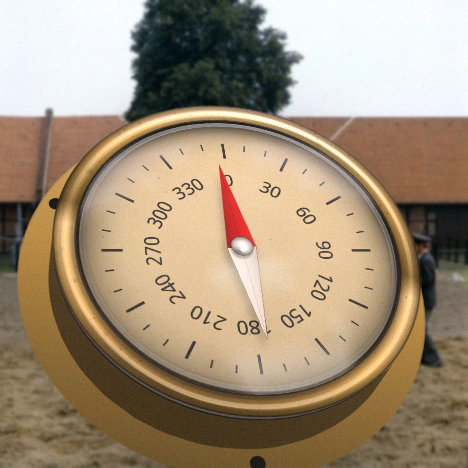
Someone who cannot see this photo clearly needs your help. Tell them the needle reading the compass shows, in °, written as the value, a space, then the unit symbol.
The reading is 355 °
